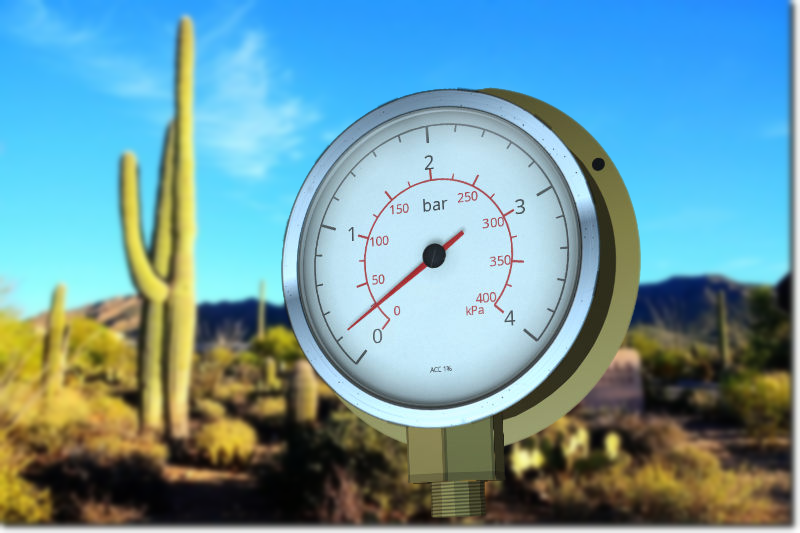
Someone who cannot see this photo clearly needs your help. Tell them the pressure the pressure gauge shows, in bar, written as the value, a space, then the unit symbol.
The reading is 0.2 bar
